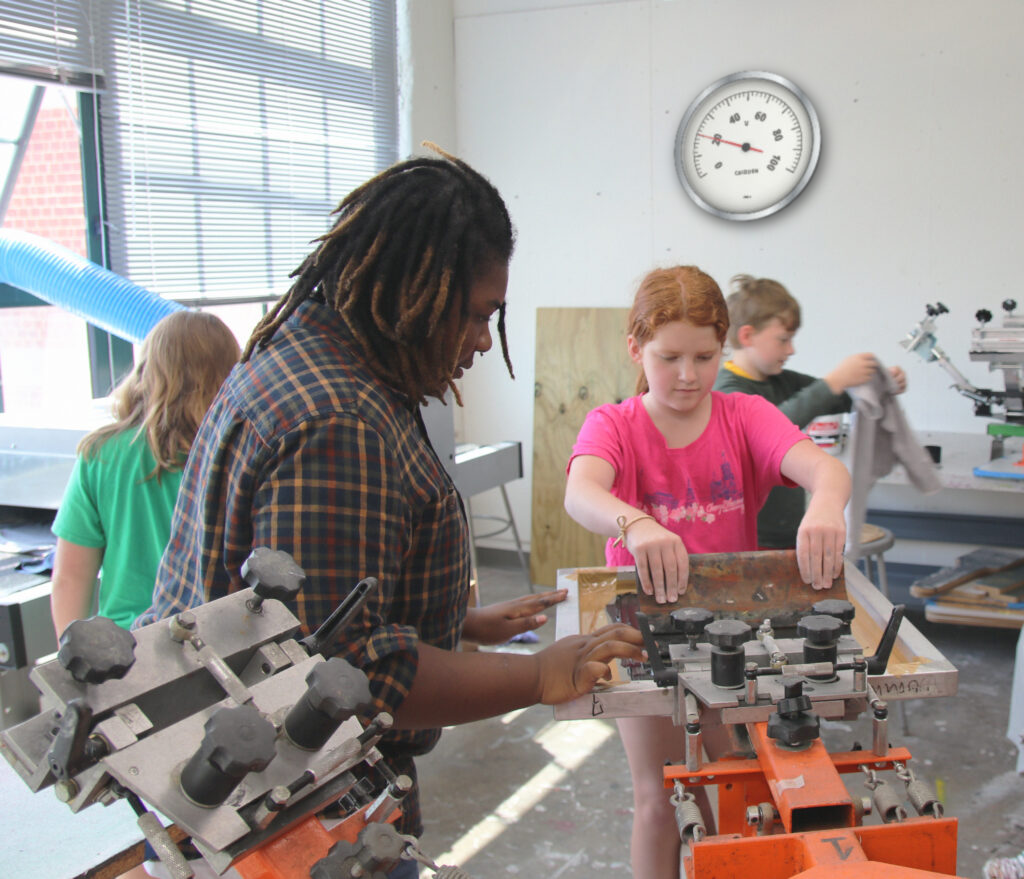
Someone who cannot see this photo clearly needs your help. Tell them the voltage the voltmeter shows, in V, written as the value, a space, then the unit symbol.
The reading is 20 V
